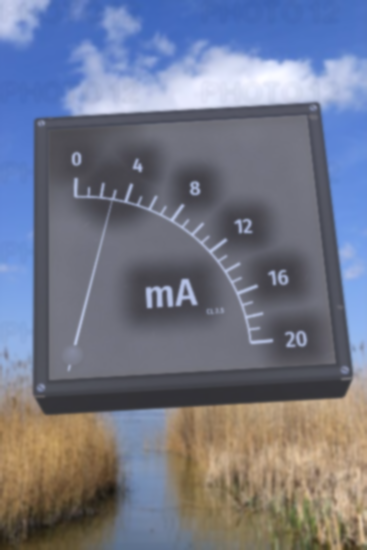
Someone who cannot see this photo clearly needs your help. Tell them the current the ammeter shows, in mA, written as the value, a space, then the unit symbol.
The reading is 3 mA
